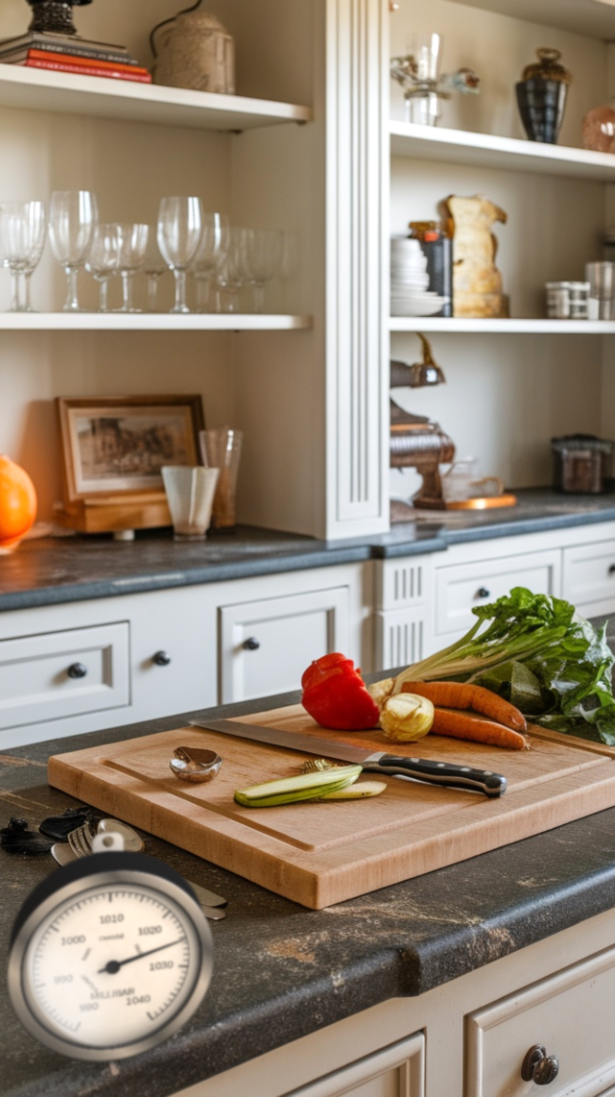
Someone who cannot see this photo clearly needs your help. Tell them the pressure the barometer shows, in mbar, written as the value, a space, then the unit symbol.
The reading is 1025 mbar
